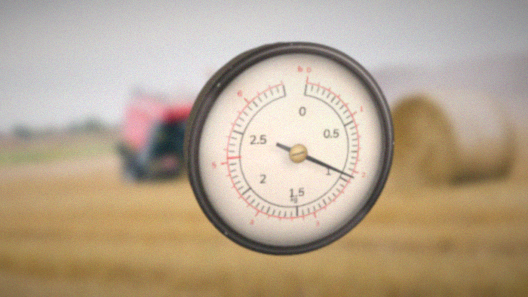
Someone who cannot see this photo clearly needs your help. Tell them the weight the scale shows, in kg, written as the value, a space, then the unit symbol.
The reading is 0.95 kg
